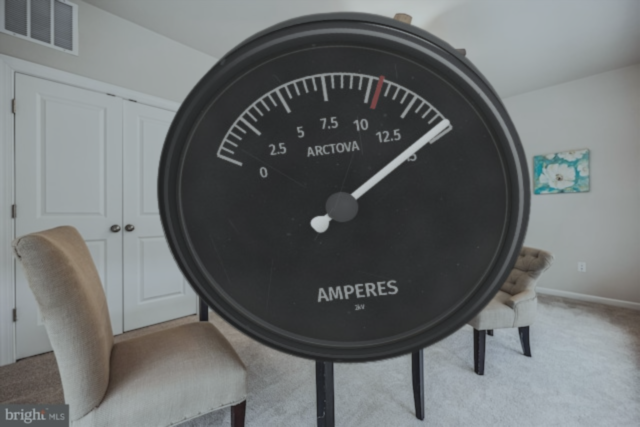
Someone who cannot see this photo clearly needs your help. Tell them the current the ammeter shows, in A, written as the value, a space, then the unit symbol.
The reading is 14.5 A
